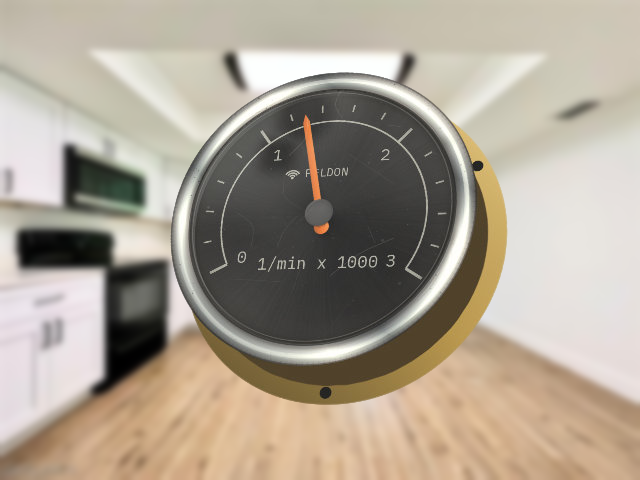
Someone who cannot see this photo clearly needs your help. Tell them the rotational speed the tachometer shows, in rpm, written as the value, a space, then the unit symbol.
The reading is 1300 rpm
